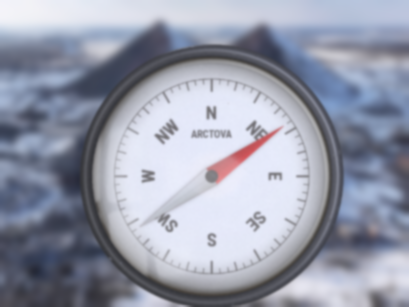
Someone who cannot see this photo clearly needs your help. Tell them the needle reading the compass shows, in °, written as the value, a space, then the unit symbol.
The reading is 55 °
